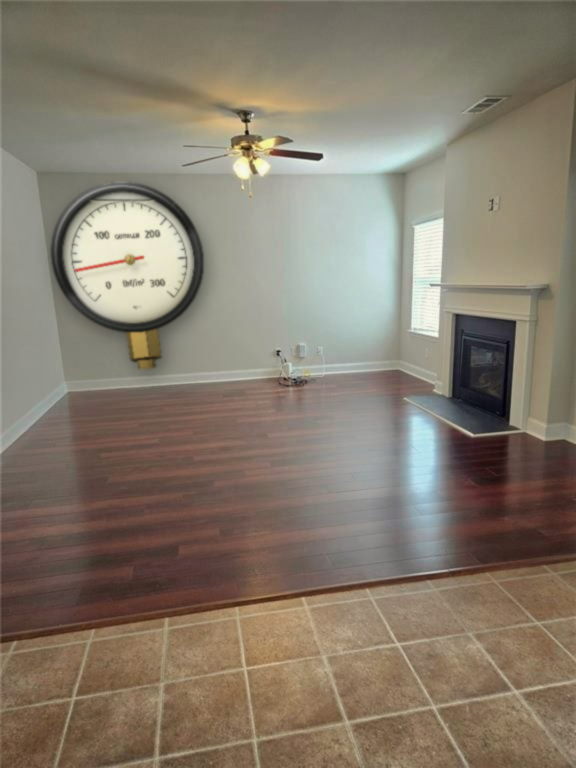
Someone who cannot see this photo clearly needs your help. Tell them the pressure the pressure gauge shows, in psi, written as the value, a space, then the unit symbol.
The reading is 40 psi
